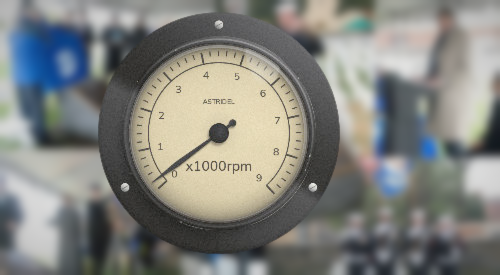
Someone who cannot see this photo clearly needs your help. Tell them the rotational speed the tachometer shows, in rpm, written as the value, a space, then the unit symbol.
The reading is 200 rpm
